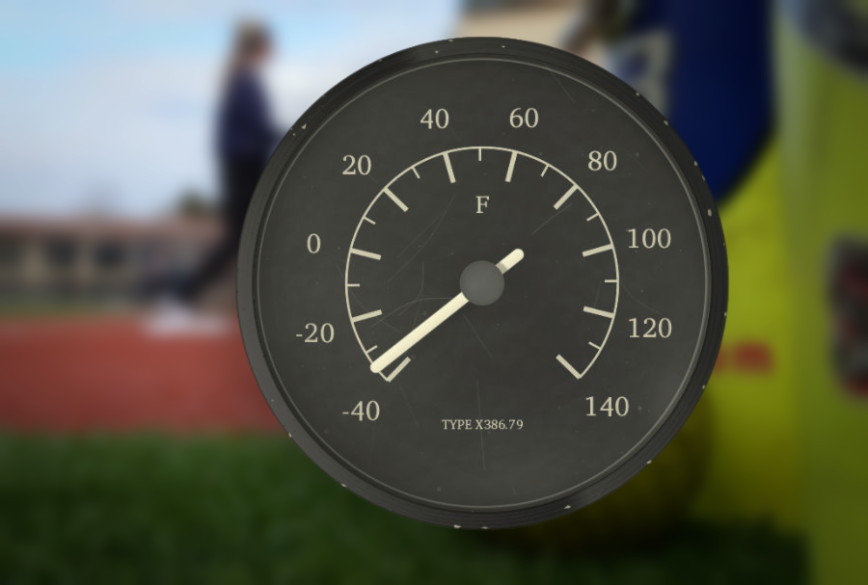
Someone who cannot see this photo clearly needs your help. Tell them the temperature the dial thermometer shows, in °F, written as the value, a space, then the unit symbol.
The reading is -35 °F
